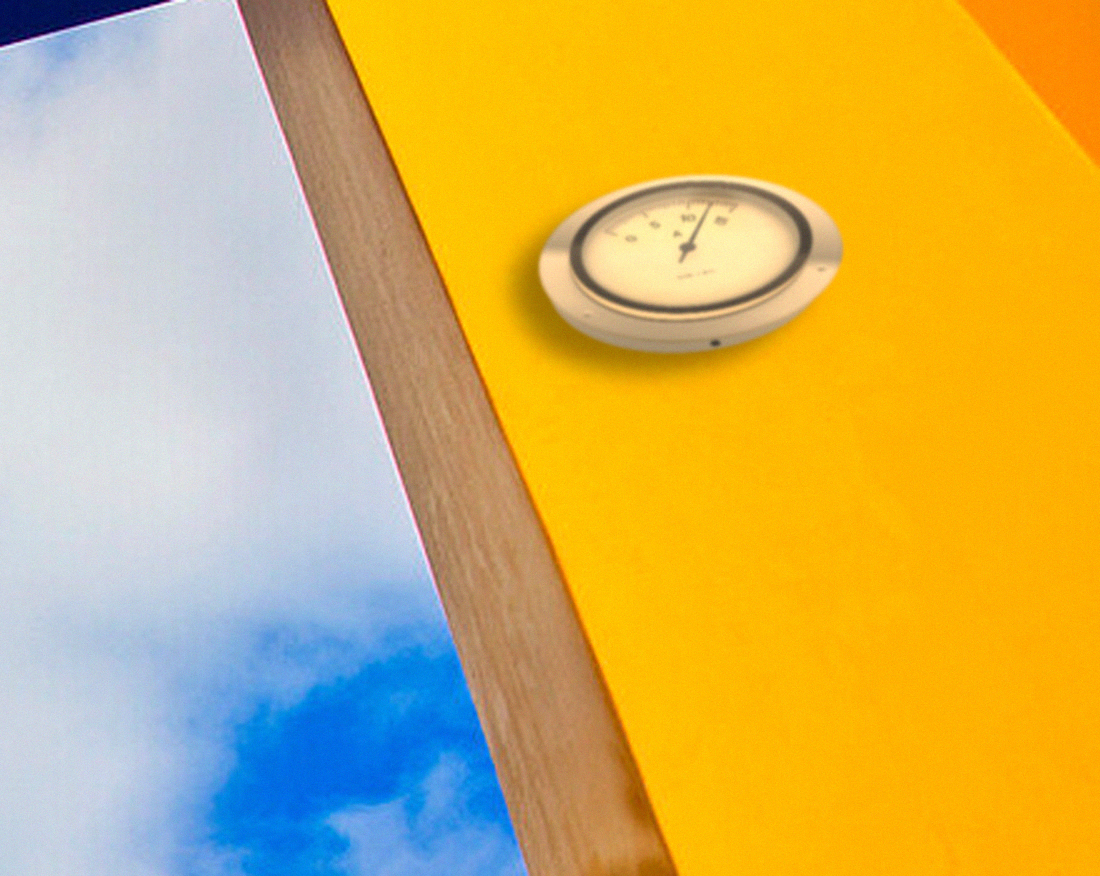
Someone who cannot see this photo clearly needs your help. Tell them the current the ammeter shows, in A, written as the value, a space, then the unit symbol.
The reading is 12.5 A
